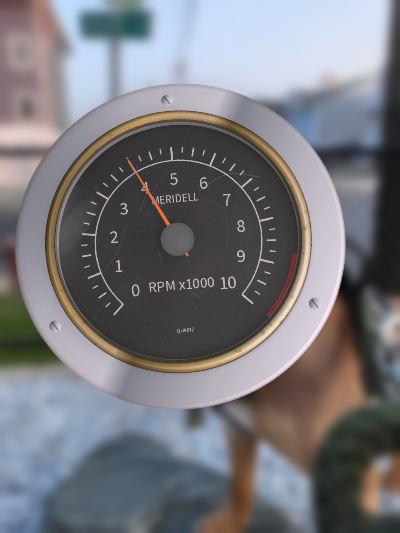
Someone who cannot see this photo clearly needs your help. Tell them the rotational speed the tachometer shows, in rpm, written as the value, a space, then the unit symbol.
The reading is 4000 rpm
